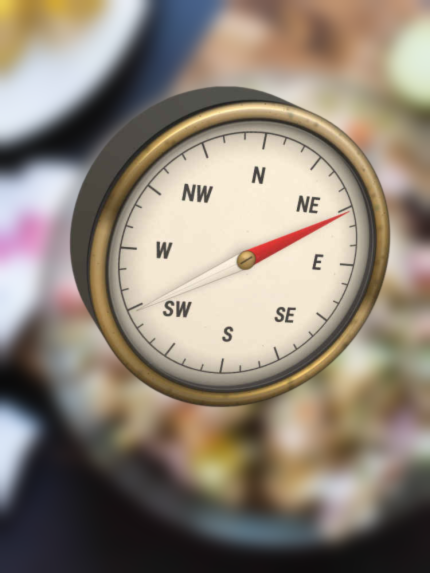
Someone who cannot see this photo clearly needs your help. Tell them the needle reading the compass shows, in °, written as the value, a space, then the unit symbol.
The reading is 60 °
